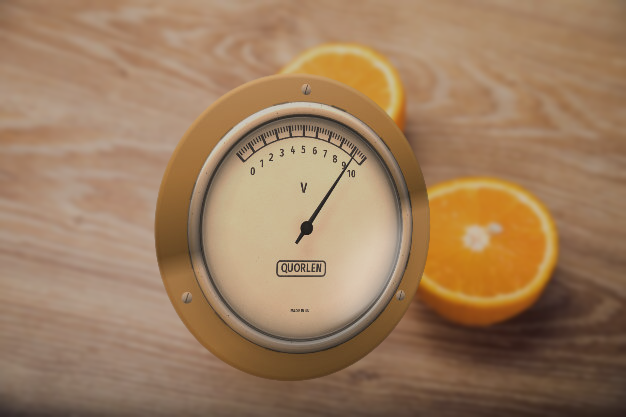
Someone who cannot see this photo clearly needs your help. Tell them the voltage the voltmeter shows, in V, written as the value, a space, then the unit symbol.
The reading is 9 V
